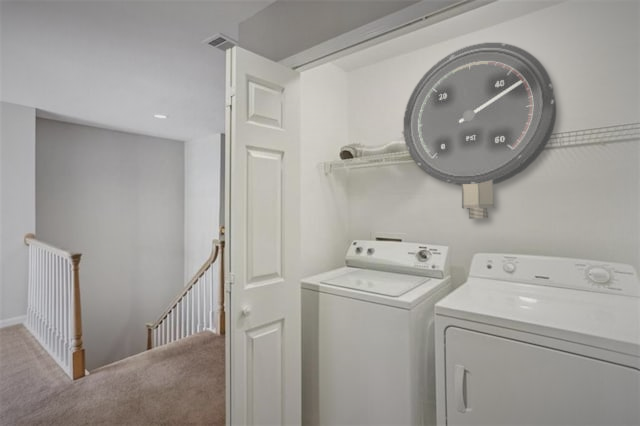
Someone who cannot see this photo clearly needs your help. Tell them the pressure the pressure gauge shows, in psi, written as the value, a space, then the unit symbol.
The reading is 44 psi
